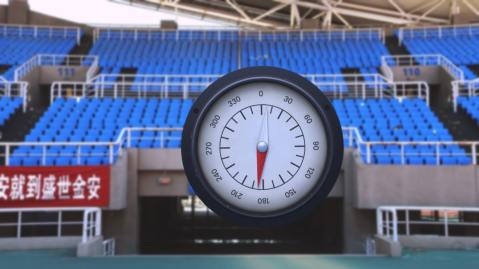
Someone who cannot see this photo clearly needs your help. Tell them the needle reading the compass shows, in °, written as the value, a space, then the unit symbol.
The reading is 187.5 °
